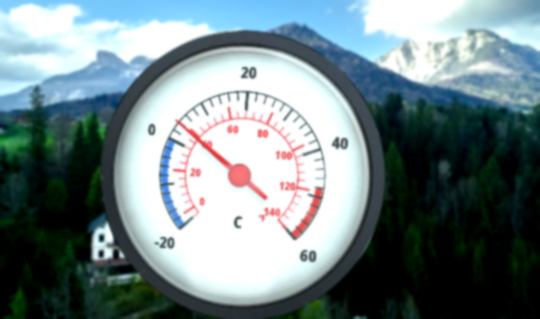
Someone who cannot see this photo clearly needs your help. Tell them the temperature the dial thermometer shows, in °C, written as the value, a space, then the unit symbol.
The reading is 4 °C
